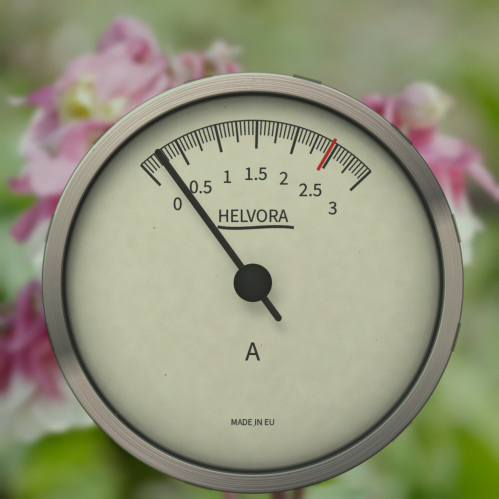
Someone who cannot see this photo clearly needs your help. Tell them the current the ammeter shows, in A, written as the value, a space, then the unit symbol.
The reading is 0.25 A
